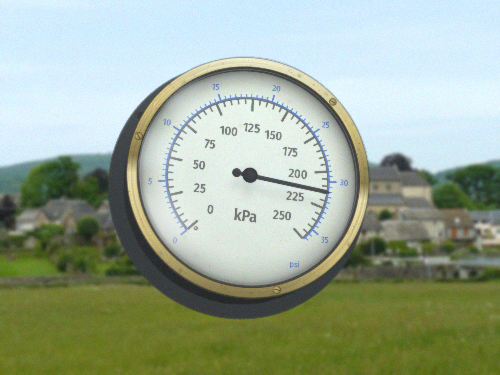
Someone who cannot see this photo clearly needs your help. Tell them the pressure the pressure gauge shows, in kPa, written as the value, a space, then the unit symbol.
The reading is 215 kPa
